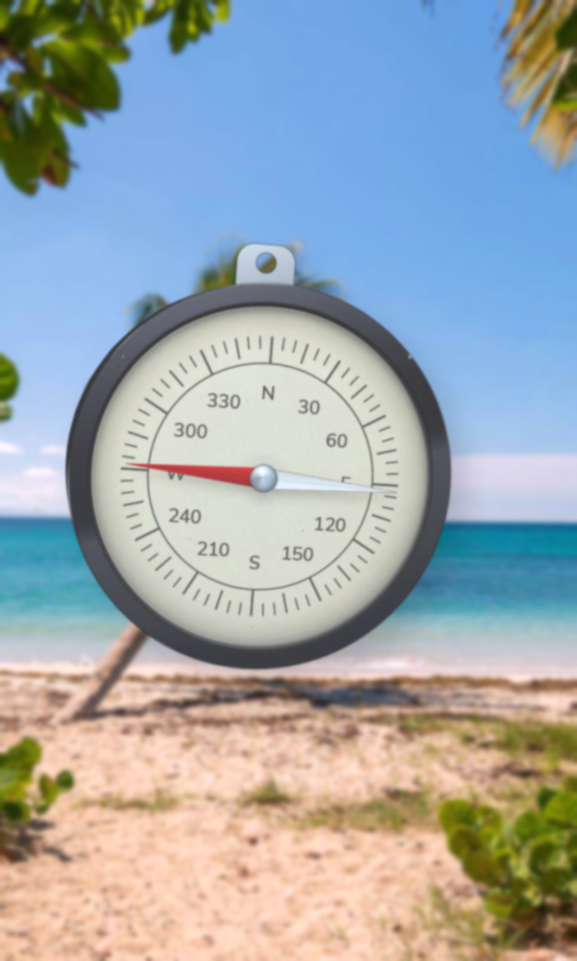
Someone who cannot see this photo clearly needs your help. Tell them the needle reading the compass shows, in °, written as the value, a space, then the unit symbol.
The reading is 272.5 °
